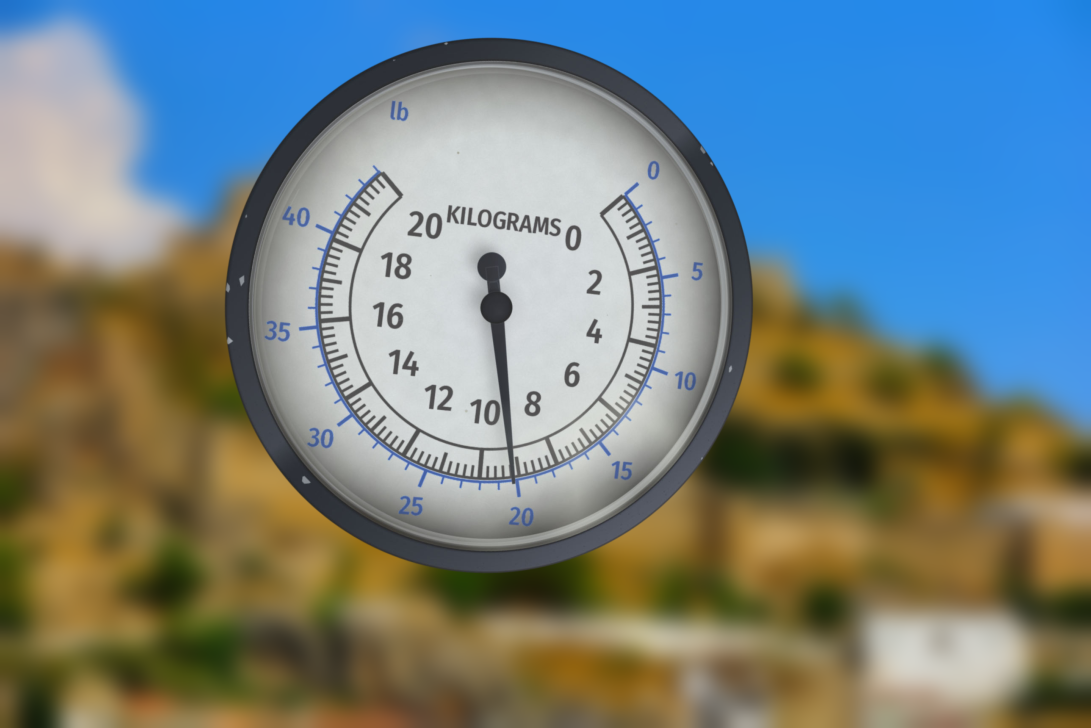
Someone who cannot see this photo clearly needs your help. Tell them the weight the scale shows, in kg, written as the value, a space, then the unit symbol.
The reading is 9.2 kg
